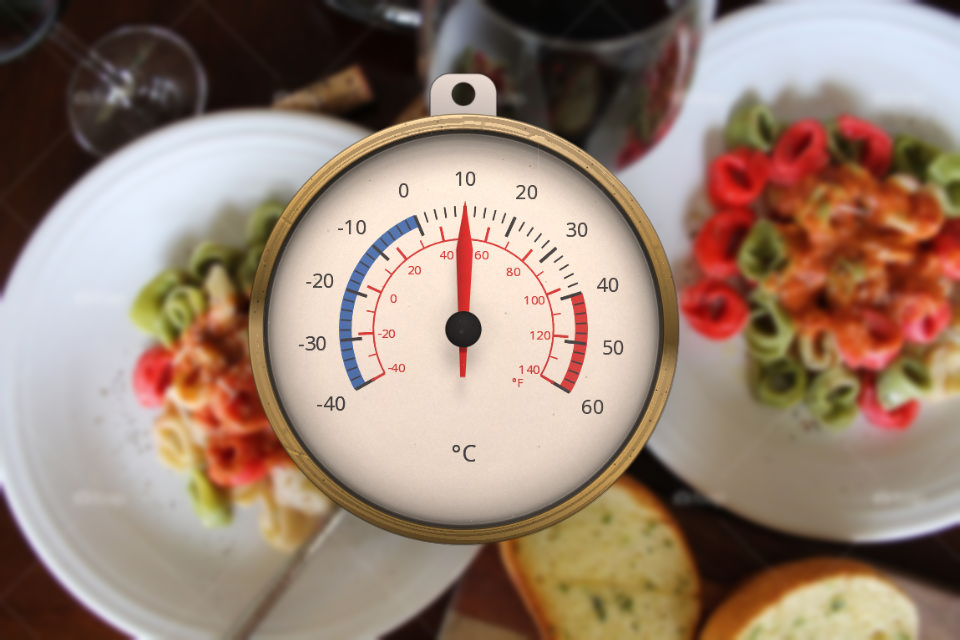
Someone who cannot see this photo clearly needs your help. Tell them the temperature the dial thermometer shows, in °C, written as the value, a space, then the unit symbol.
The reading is 10 °C
